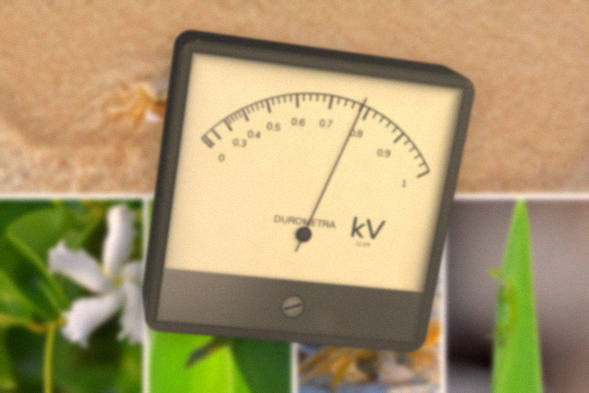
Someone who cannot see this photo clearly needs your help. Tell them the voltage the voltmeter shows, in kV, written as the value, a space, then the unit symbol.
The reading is 0.78 kV
